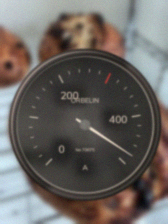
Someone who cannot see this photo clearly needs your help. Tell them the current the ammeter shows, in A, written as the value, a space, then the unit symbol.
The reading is 480 A
